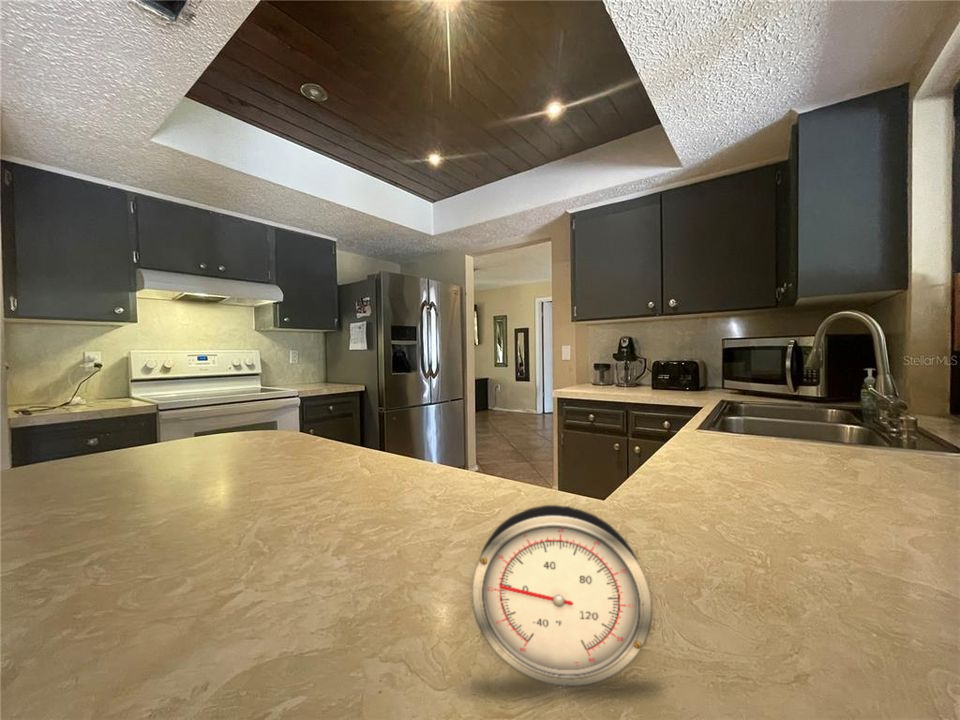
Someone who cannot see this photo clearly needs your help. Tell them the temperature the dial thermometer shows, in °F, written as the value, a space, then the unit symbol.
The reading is 0 °F
